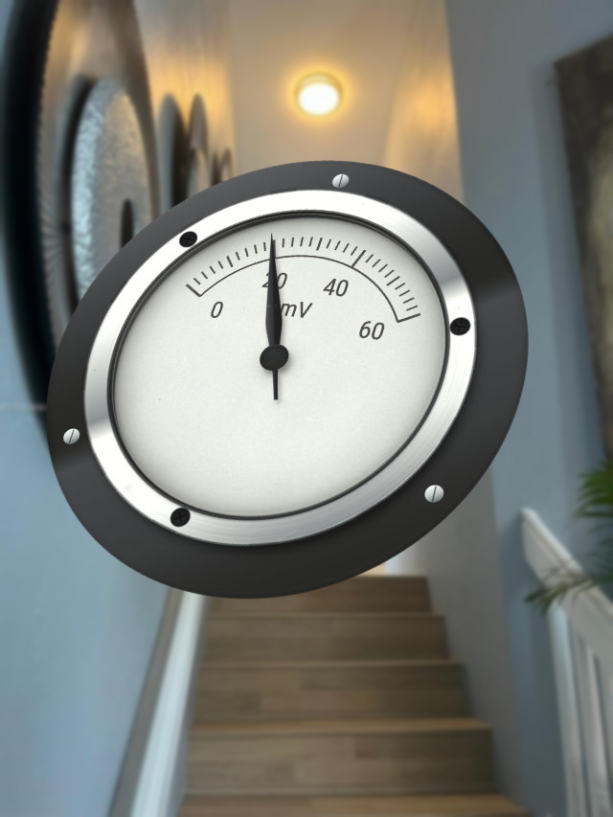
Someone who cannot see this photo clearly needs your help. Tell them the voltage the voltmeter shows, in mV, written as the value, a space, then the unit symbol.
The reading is 20 mV
